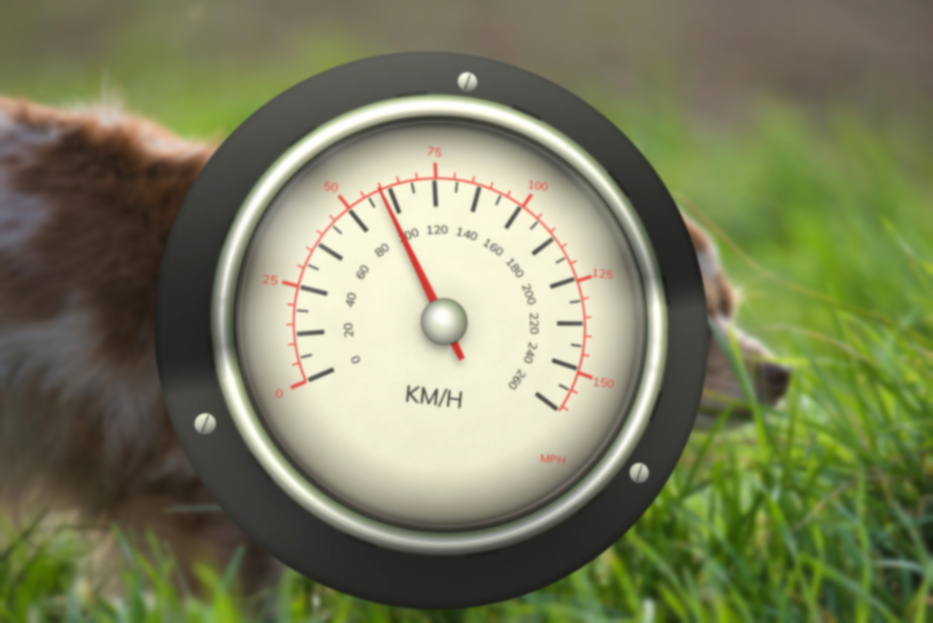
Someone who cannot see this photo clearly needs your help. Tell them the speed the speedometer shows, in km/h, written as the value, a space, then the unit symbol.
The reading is 95 km/h
